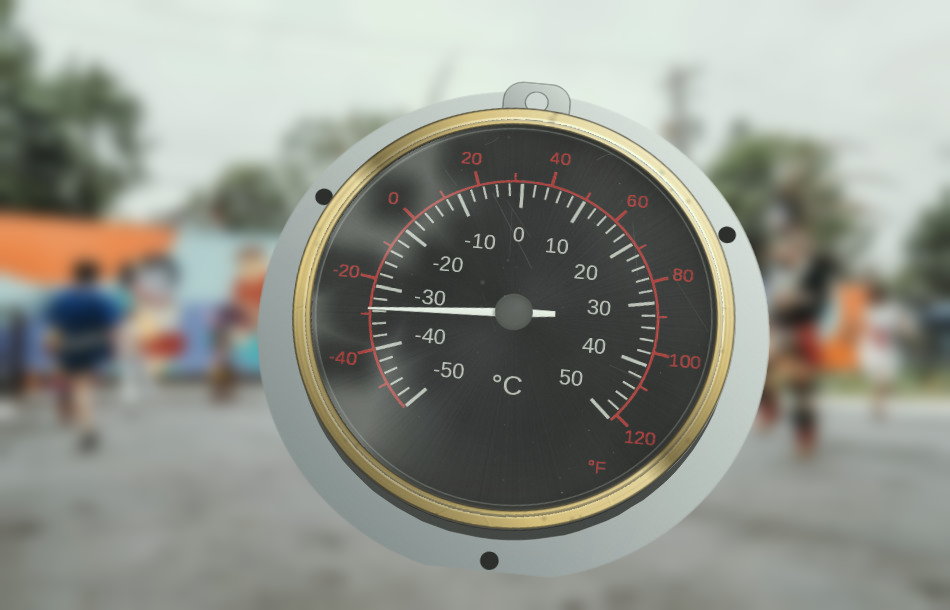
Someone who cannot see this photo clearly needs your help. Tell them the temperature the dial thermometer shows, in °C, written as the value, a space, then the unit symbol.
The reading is -34 °C
